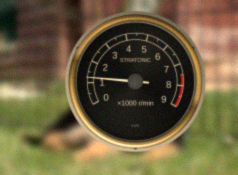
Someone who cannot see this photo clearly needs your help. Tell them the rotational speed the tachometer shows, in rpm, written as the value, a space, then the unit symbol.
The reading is 1250 rpm
